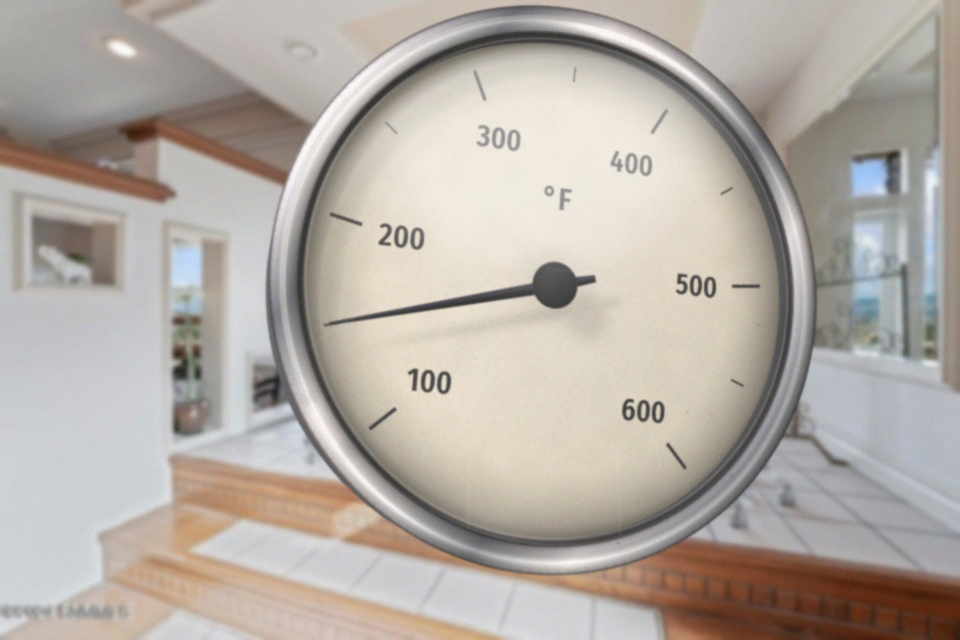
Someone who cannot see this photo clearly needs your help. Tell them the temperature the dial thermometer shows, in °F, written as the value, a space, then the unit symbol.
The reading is 150 °F
